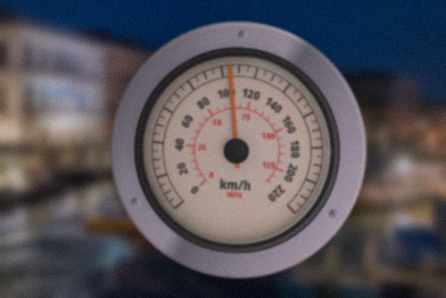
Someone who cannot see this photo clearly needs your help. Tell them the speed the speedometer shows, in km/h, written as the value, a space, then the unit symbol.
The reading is 105 km/h
